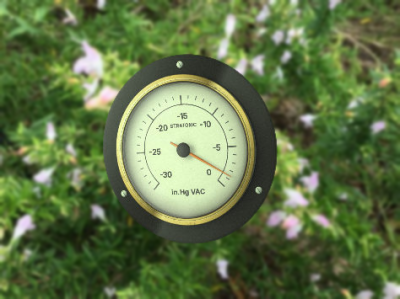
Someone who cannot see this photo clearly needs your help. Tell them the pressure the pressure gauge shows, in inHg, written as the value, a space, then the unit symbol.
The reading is -1.5 inHg
